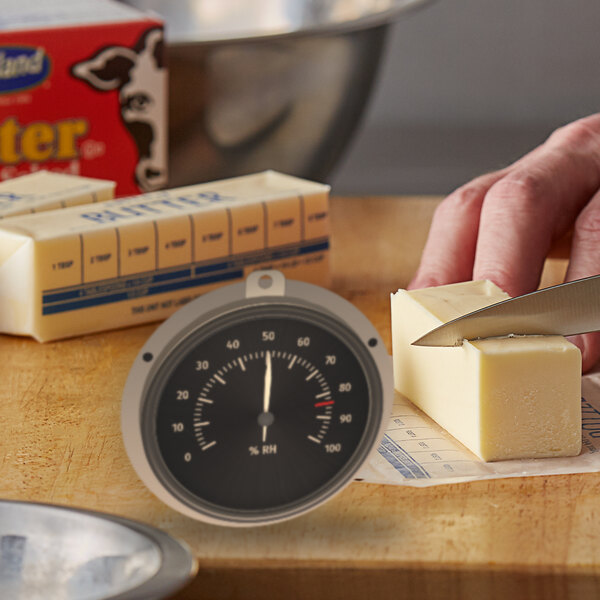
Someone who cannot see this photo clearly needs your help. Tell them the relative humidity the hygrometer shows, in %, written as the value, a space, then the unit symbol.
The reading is 50 %
